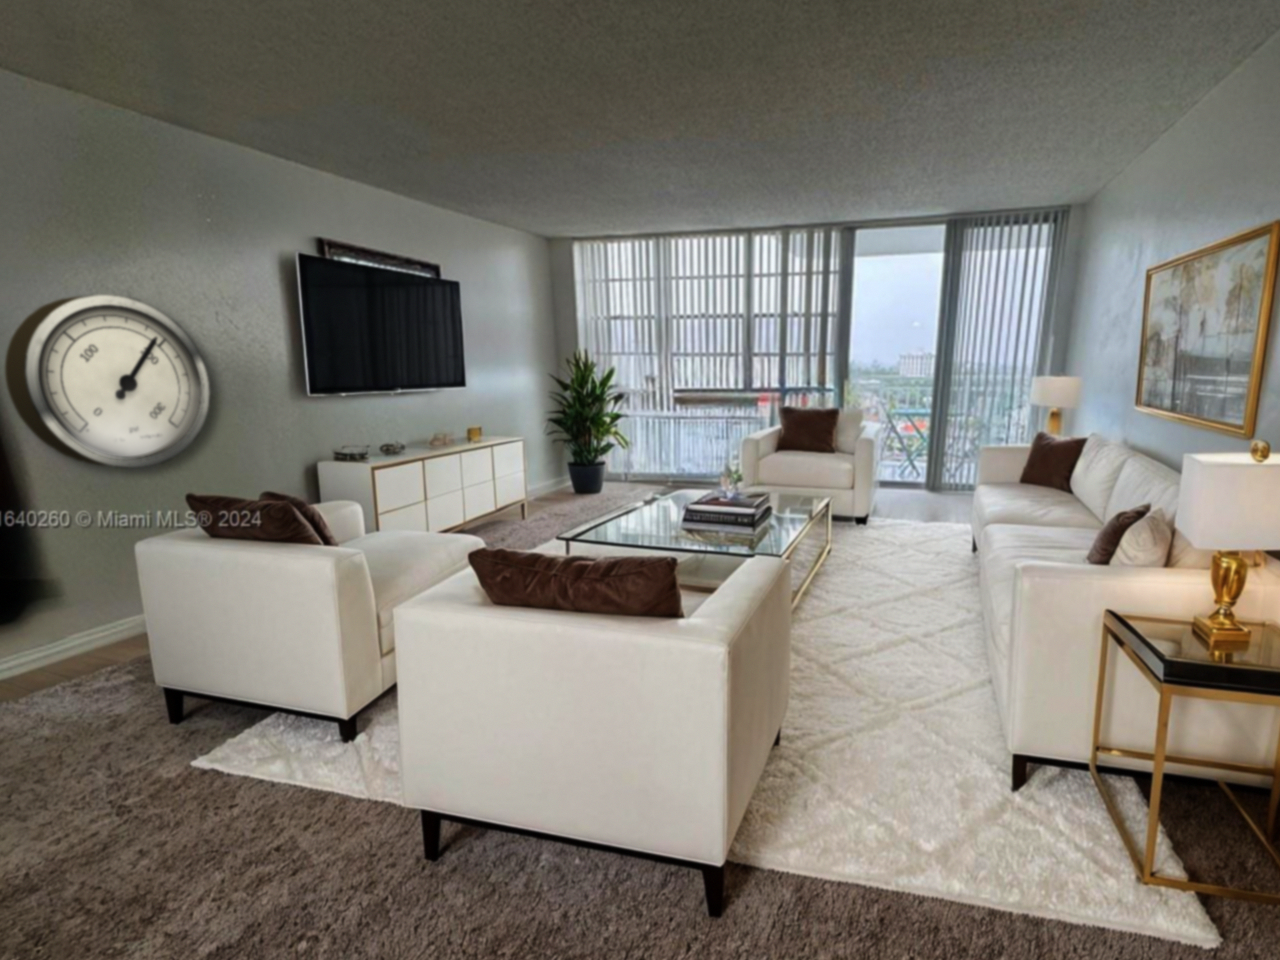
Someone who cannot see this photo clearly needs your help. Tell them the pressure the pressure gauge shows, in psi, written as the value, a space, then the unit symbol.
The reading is 190 psi
